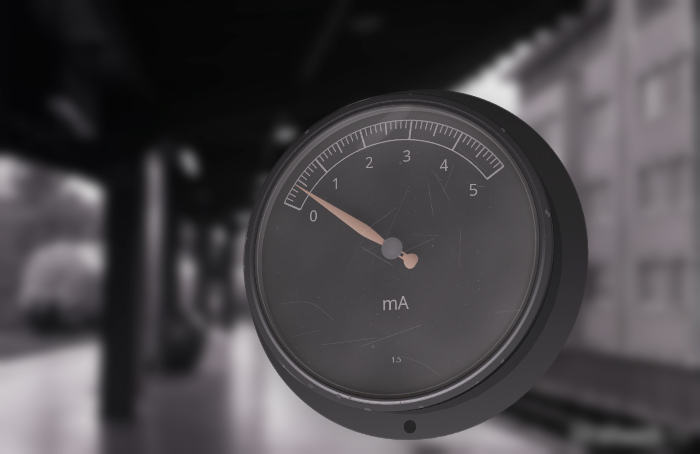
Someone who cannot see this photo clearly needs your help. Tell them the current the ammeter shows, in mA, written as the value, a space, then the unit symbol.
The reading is 0.4 mA
